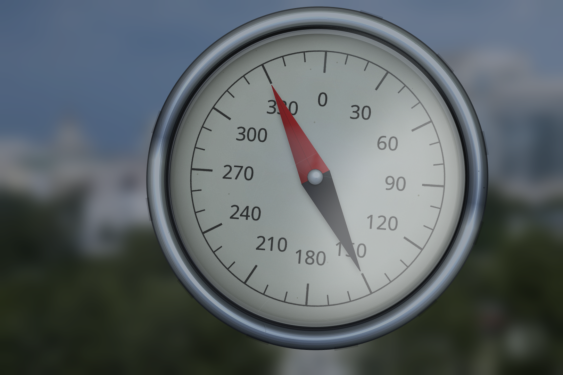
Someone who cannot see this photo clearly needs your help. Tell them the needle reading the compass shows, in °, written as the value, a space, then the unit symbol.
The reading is 330 °
